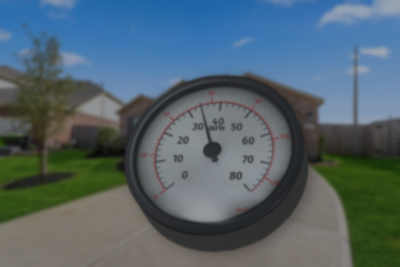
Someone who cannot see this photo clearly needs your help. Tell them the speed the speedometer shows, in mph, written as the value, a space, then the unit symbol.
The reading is 34 mph
